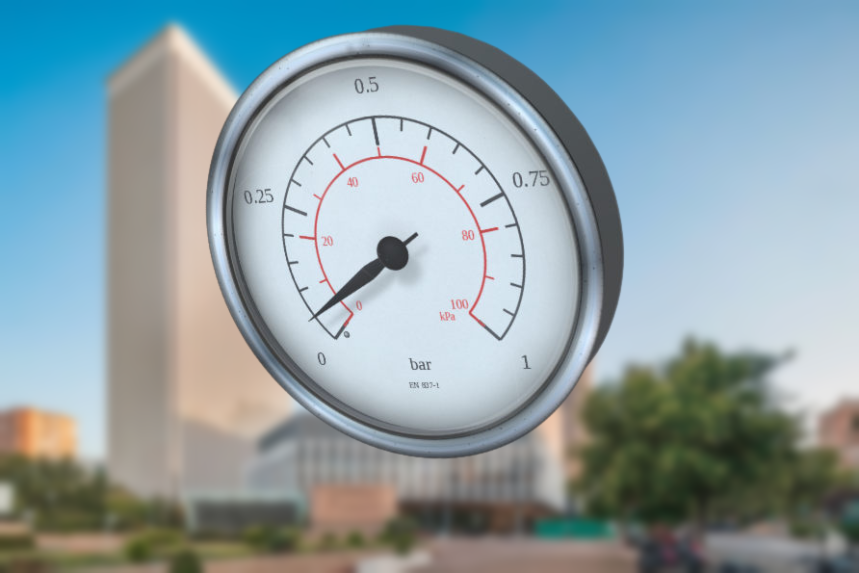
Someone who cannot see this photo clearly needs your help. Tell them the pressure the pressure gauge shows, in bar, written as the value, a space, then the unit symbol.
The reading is 0.05 bar
